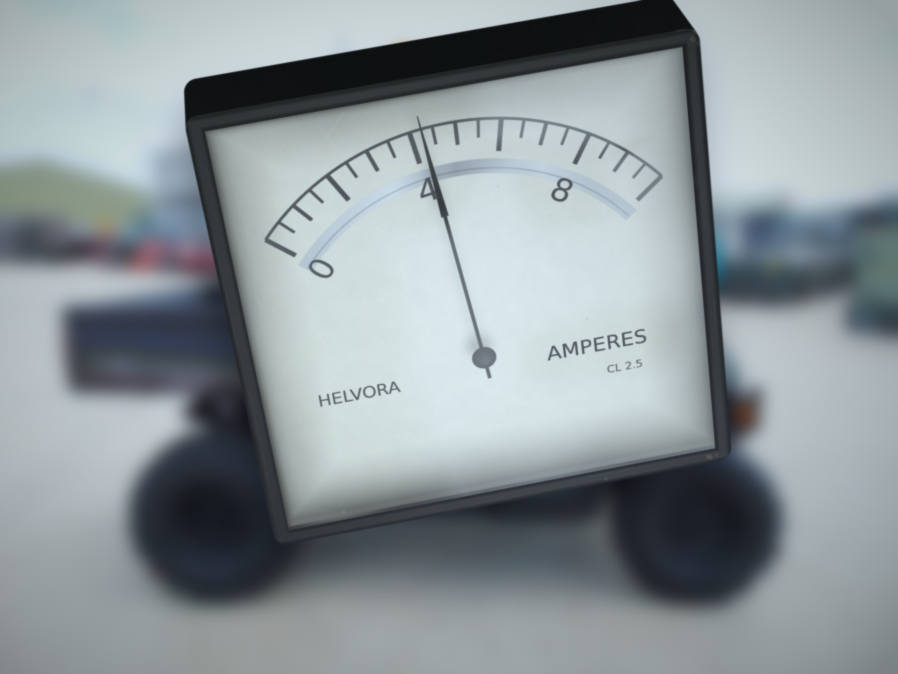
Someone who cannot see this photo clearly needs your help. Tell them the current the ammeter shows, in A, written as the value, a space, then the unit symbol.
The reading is 4.25 A
